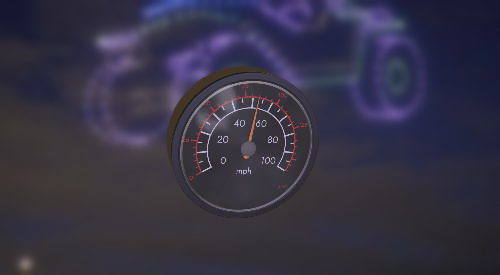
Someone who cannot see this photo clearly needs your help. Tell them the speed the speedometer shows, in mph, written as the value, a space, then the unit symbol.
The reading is 52.5 mph
